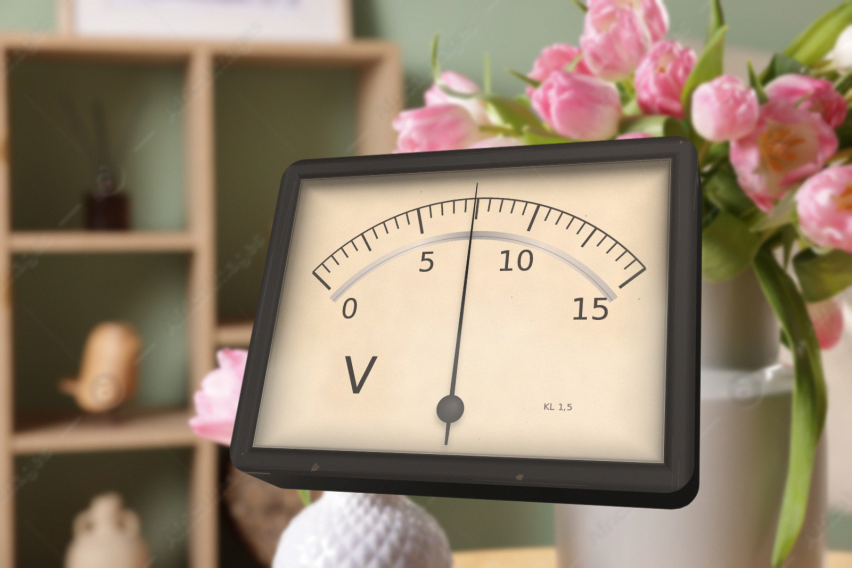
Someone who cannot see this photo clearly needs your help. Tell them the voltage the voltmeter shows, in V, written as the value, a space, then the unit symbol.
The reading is 7.5 V
